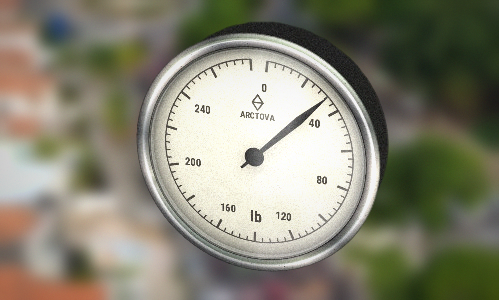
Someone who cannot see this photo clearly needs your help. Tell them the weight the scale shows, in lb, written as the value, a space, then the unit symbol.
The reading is 32 lb
